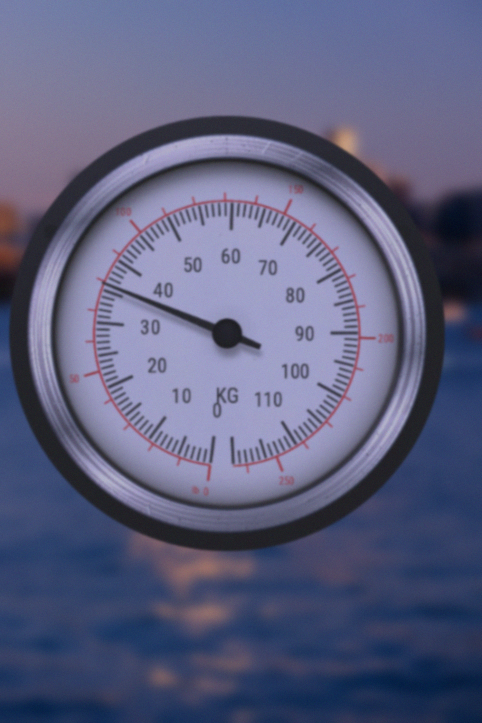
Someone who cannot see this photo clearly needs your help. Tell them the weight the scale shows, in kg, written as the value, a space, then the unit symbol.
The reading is 36 kg
